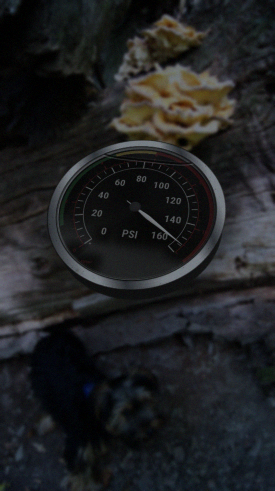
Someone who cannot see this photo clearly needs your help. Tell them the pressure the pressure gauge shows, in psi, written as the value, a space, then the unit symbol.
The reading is 155 psi
